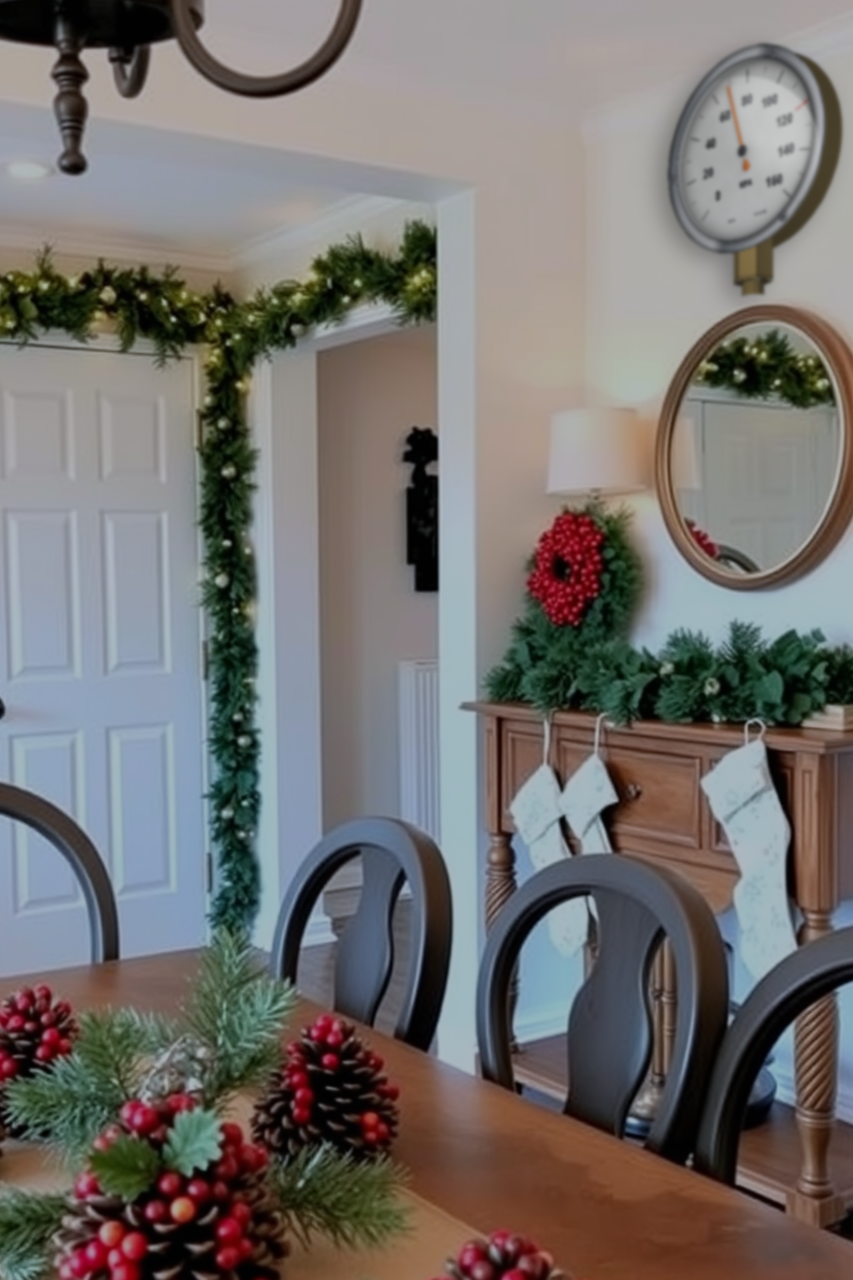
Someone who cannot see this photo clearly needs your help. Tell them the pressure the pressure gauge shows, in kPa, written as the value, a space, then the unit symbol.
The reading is 70 kPa
